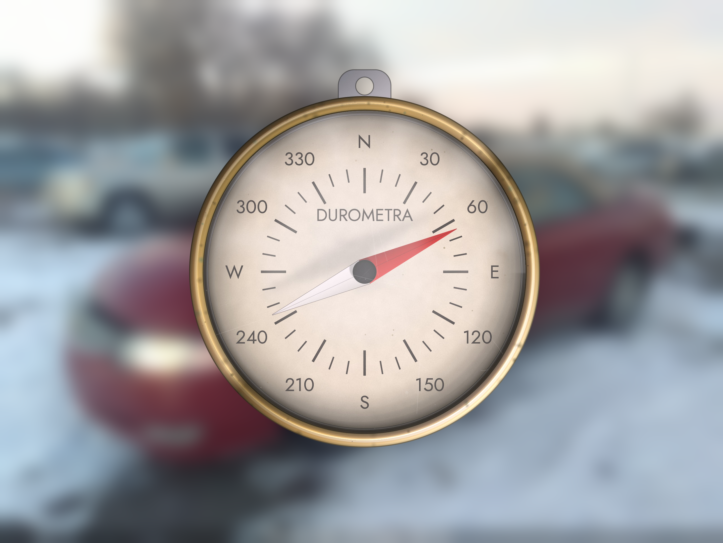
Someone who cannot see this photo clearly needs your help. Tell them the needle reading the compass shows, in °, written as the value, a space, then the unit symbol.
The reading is 65 °
